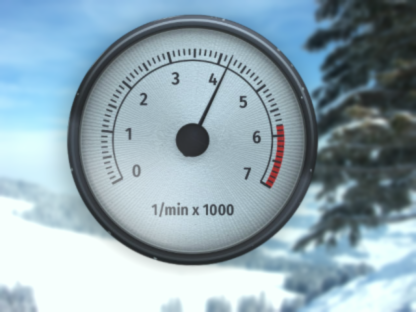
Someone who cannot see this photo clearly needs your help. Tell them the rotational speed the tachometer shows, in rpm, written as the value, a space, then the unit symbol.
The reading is 4200 rpm
